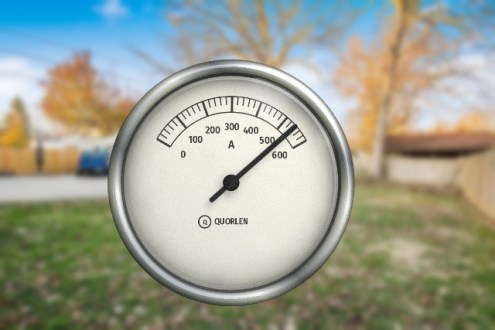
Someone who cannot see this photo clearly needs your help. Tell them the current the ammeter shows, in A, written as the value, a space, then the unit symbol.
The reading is 540 A
